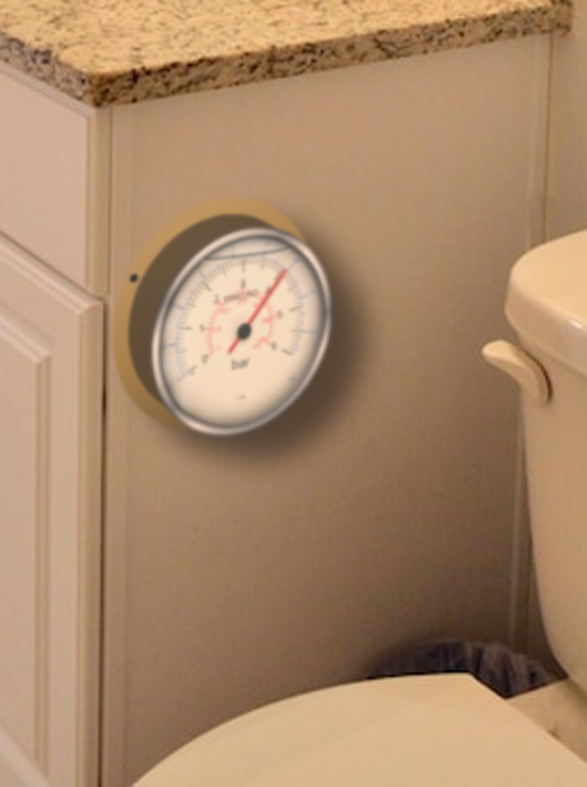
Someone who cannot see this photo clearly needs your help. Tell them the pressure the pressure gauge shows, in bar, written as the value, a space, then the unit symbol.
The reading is 4 bar
